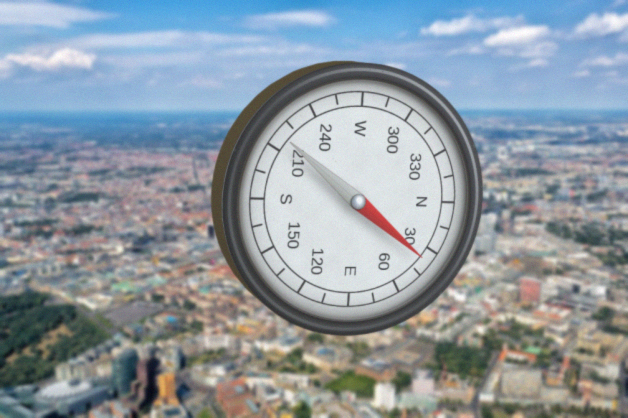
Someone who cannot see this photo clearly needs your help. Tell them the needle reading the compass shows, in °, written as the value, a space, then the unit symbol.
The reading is 37.5 °
